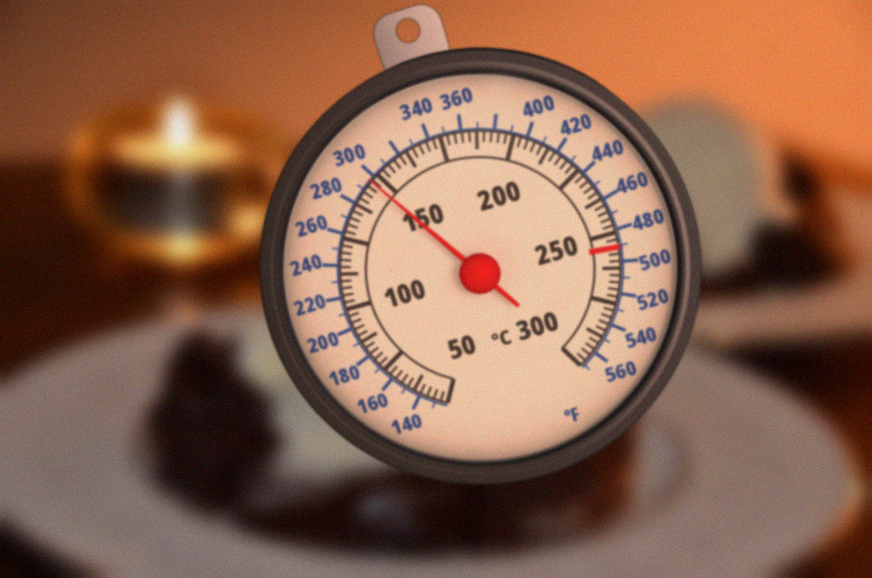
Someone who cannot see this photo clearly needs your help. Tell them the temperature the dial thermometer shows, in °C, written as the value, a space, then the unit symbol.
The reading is 147.5 °C
